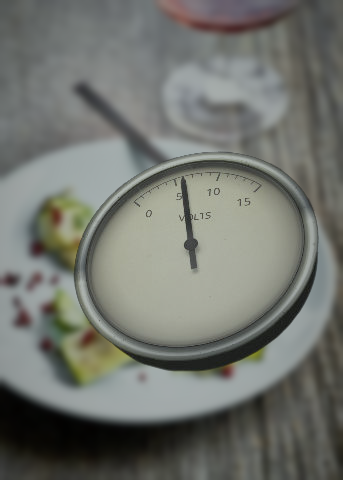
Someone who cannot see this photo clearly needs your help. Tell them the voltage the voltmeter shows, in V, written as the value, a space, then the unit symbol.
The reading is 6 V
